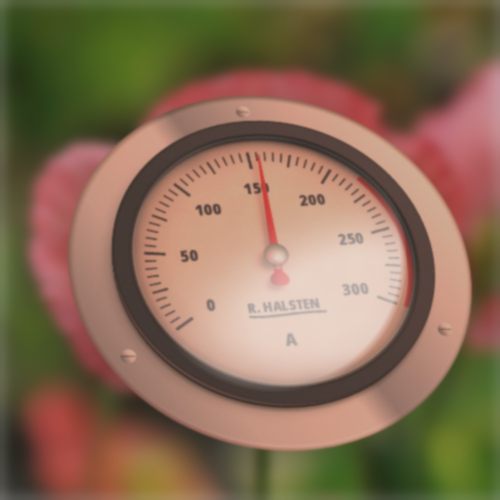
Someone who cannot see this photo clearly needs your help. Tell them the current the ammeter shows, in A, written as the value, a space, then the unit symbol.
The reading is 155 A
